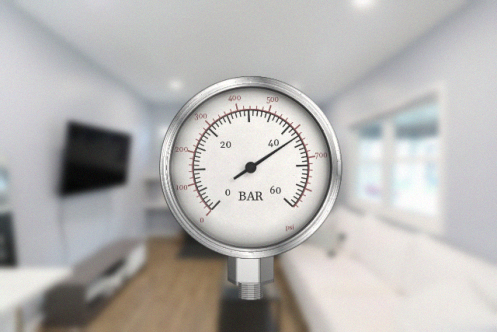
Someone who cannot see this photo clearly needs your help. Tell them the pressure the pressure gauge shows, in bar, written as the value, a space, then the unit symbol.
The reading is 43 bar
